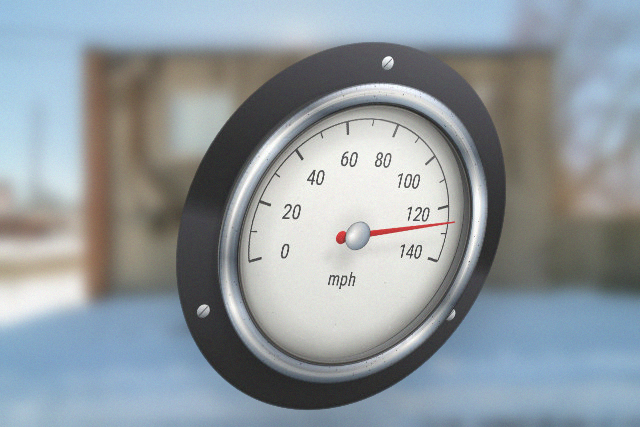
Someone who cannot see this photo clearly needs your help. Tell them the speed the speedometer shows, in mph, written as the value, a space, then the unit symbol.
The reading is 125 mph
